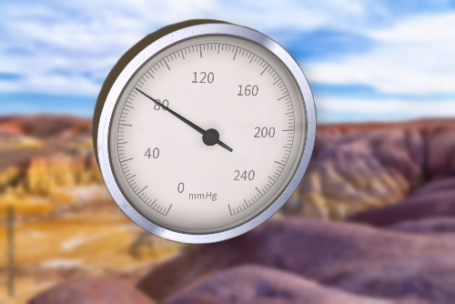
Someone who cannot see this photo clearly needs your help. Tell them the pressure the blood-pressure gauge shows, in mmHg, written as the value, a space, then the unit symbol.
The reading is 80 mmHg
